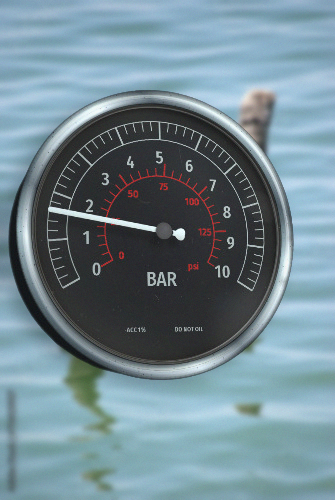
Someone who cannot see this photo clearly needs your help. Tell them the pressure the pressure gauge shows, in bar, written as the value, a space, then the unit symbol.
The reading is 1.6 bar
